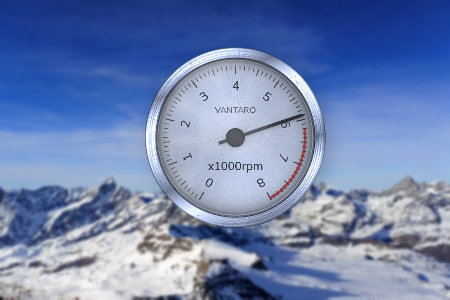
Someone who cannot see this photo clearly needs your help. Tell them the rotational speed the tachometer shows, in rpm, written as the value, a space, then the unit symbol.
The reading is 5900 rpm
